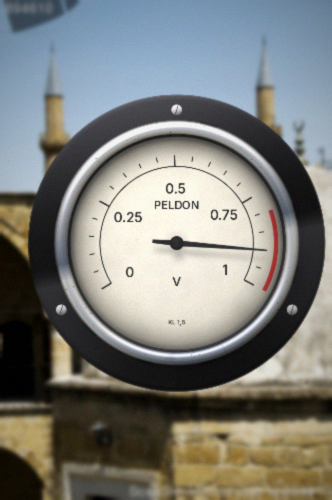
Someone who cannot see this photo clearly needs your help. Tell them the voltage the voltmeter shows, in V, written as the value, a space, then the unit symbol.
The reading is 0.9 V
